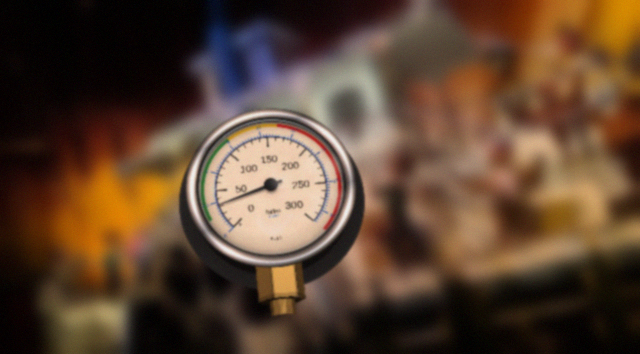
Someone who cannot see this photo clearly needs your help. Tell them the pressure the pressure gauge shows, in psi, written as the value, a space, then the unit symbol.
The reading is 30 psi
